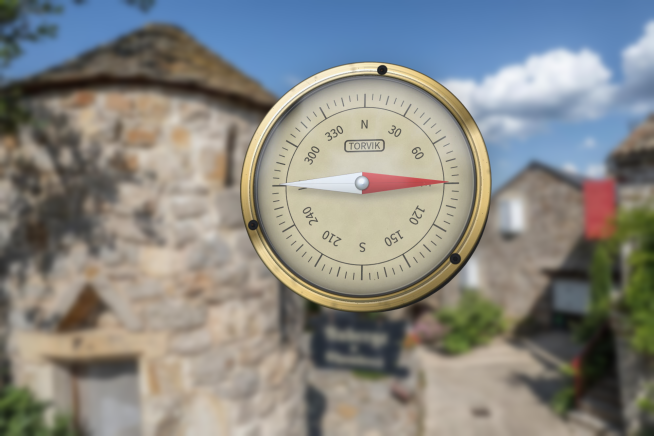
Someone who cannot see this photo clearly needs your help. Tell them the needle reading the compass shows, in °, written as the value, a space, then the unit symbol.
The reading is 90 °
